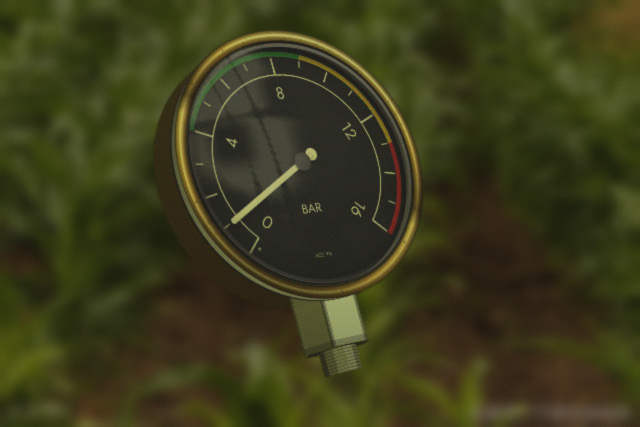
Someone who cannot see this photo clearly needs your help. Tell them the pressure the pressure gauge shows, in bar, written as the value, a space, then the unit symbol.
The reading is 1 bar
